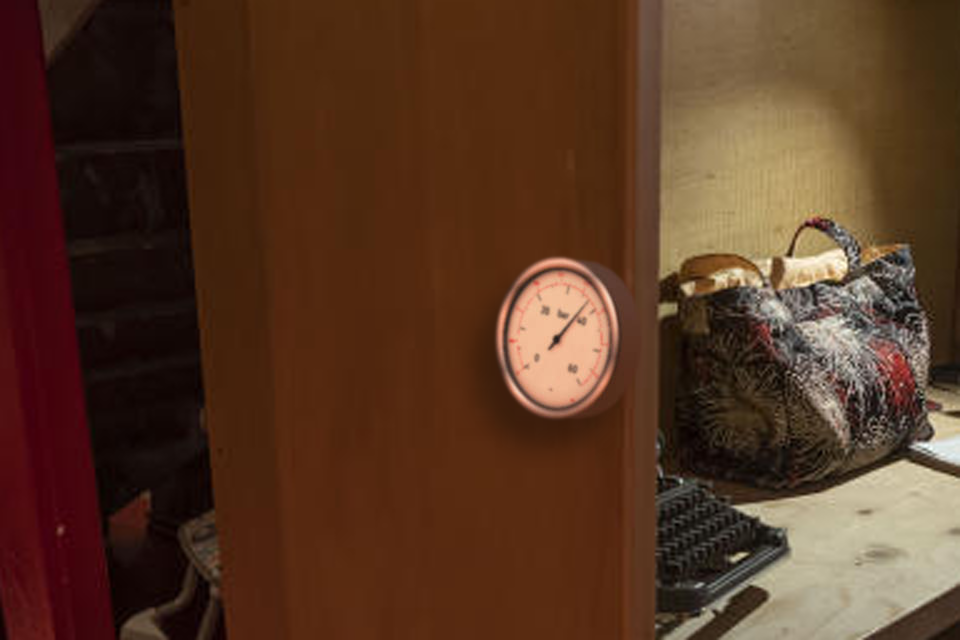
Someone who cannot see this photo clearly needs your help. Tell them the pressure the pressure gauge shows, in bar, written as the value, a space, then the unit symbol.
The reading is 37.5 bar
